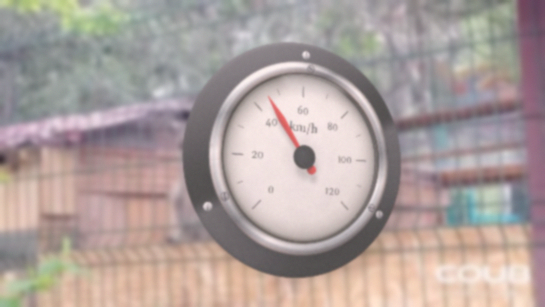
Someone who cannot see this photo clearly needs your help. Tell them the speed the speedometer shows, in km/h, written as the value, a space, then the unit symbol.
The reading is 45 km/h
